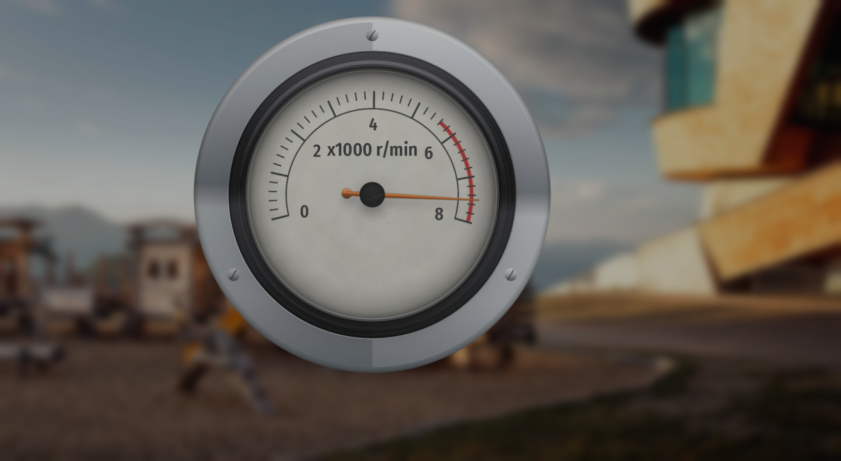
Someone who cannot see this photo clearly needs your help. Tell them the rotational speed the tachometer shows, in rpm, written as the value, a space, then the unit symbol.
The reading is 7500 rpm
